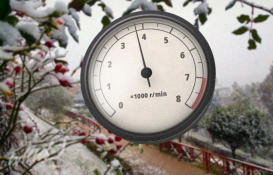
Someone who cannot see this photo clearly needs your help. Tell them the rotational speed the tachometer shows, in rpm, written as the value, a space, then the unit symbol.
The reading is 3750 rpm
